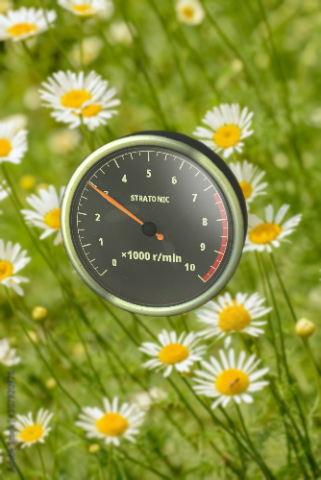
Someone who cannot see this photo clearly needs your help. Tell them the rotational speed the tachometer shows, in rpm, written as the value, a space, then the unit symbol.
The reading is 3000 rpm
